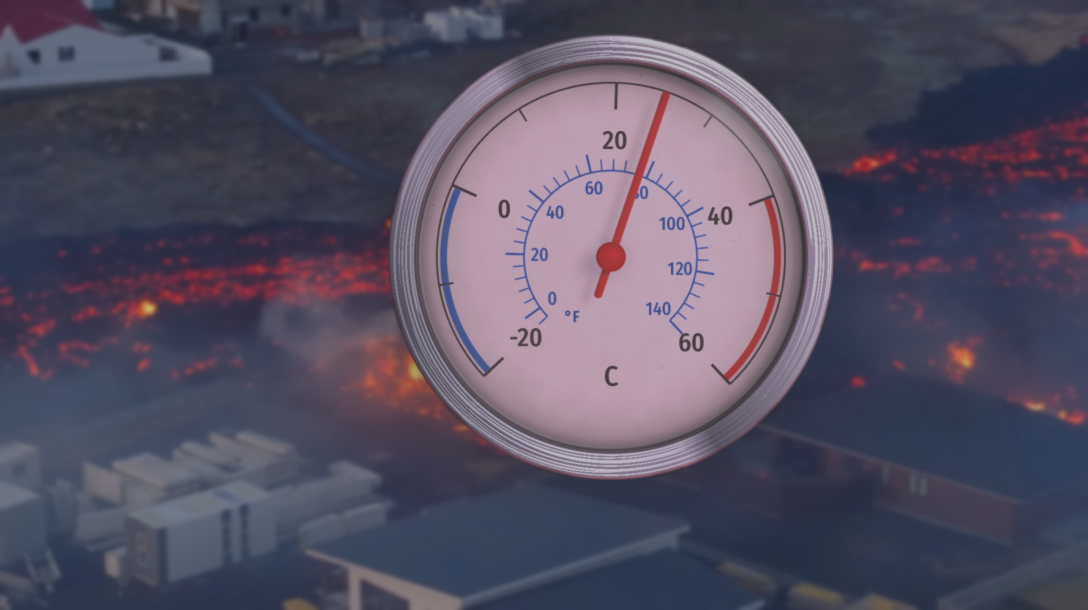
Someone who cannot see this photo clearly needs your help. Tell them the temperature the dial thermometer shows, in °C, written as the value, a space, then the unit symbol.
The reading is 25 °C
